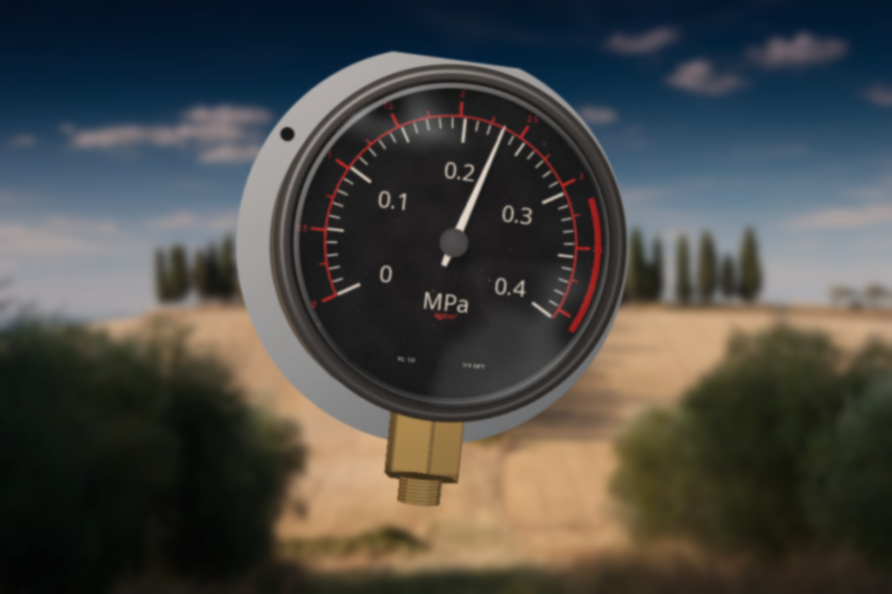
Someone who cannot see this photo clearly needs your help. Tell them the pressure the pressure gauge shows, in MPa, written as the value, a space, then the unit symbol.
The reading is 0.23 MPa
